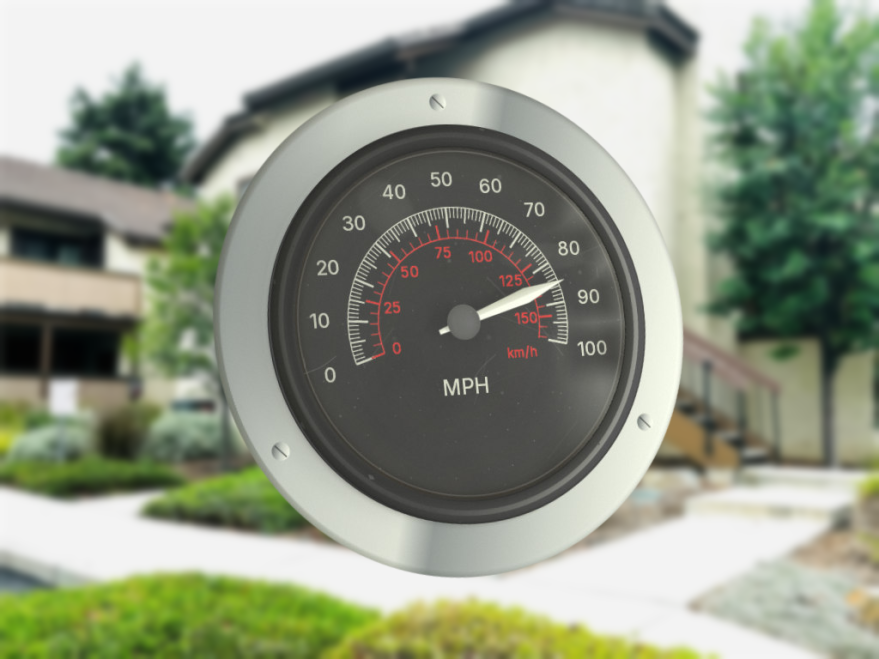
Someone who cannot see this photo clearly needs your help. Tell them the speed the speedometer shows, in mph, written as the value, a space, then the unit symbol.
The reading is 85 mph
